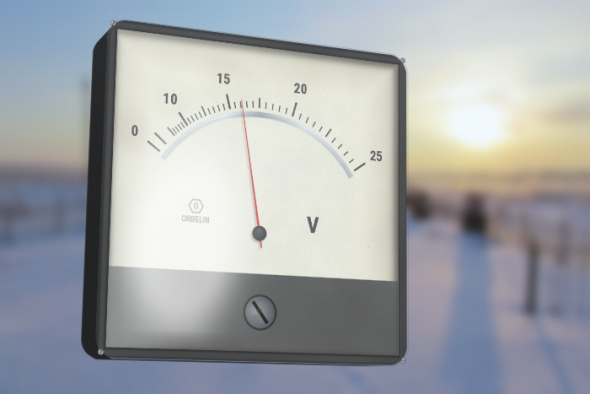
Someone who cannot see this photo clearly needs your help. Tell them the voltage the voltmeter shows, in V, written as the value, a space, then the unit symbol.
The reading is 16 V
